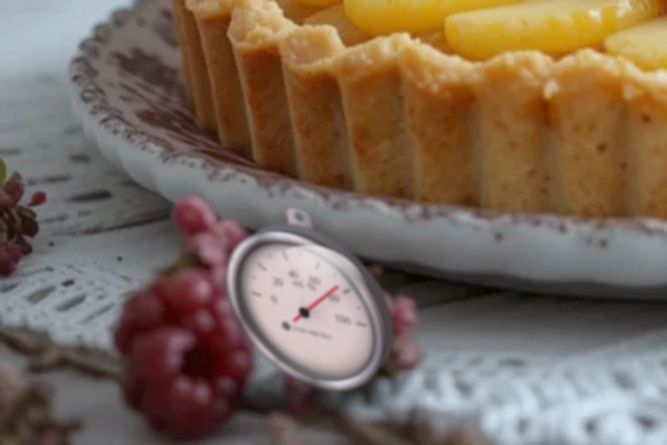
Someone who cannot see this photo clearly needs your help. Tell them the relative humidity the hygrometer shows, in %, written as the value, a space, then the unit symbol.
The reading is 75 %
